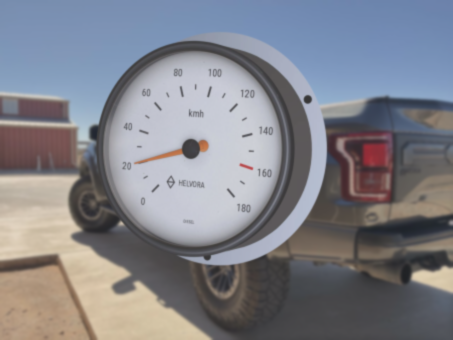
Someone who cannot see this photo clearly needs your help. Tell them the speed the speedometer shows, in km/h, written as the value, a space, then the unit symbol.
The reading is 20 km/h
